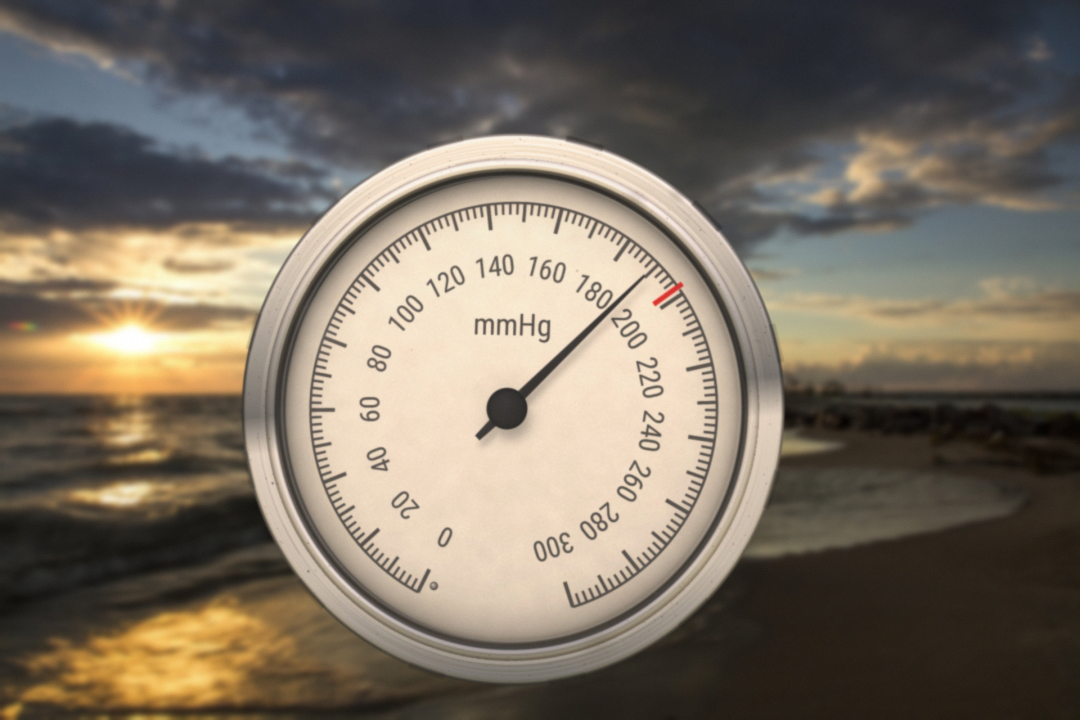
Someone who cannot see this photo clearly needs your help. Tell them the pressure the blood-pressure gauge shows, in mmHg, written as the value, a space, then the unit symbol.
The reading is 190 mmHg
